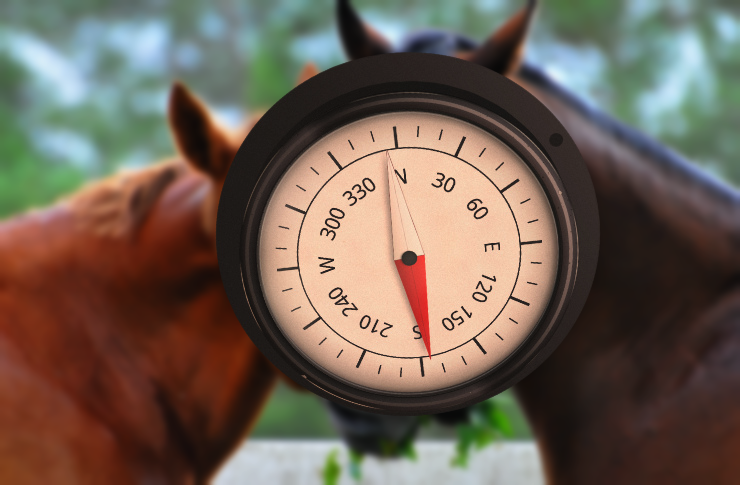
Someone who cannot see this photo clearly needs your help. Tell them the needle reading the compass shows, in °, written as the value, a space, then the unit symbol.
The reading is 175 °
